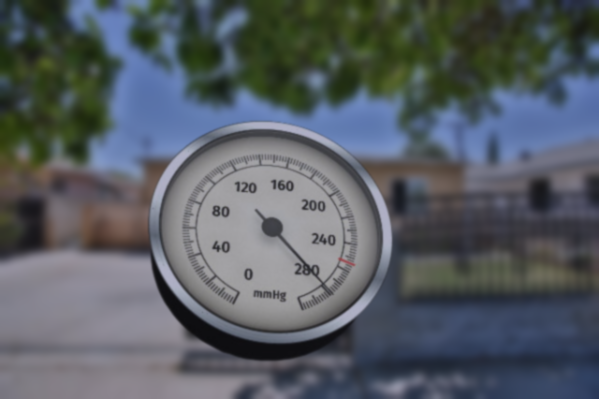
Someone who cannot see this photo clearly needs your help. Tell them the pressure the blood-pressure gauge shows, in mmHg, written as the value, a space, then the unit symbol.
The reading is 280 mmHg
